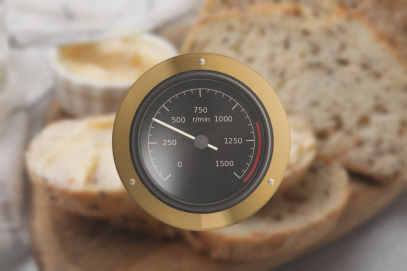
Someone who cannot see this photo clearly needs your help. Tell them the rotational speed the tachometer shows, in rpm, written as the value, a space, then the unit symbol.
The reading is 400 rpm
